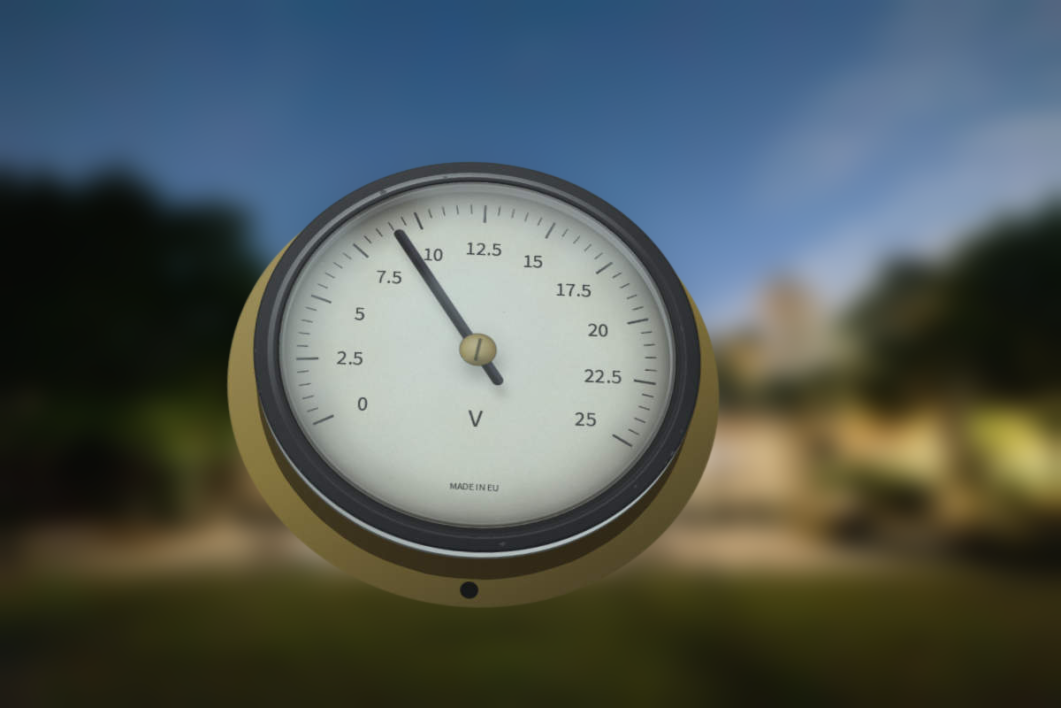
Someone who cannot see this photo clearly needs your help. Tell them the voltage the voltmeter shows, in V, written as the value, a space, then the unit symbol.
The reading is 9 V
